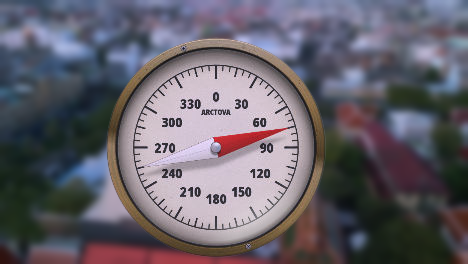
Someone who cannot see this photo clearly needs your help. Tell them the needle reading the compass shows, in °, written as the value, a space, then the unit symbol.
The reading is 75 °
